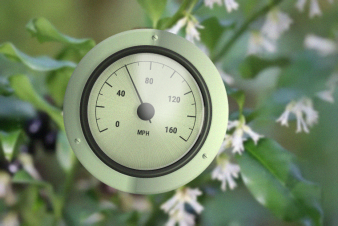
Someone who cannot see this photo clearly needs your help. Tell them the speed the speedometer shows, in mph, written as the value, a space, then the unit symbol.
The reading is 60 mph
